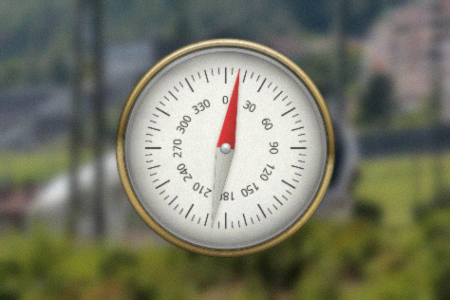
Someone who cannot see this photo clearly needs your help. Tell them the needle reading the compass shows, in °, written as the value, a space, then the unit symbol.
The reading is 10 °
